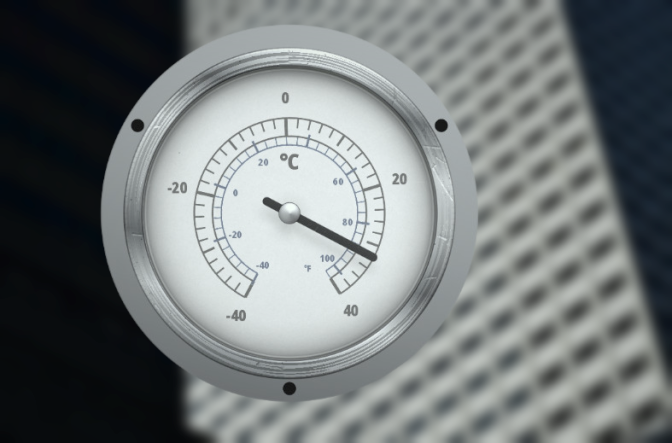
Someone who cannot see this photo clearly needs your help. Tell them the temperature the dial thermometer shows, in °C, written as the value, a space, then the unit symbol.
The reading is 32 °C
